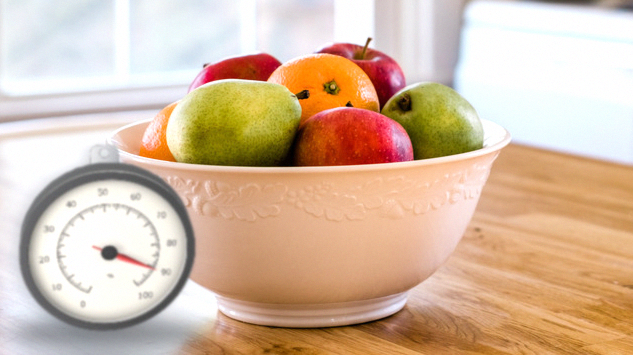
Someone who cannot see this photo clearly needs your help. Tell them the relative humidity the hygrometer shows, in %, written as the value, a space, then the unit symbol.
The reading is 90 %
